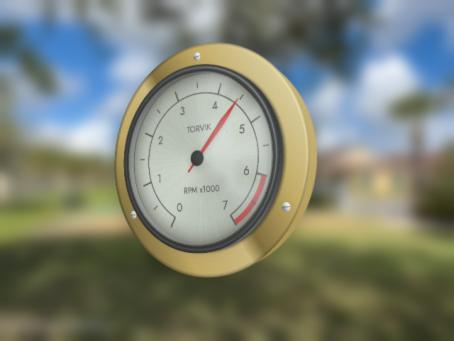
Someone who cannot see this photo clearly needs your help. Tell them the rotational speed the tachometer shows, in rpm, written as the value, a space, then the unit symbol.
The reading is 4500 rpm
